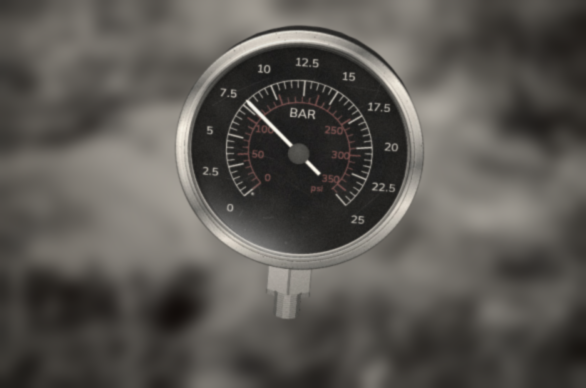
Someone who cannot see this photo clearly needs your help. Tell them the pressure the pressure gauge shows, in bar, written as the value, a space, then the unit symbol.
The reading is 8 bar
